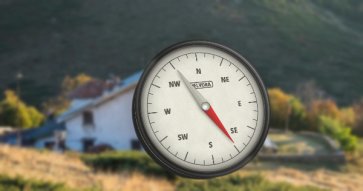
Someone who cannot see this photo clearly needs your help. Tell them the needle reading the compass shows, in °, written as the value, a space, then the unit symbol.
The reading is 150 °
